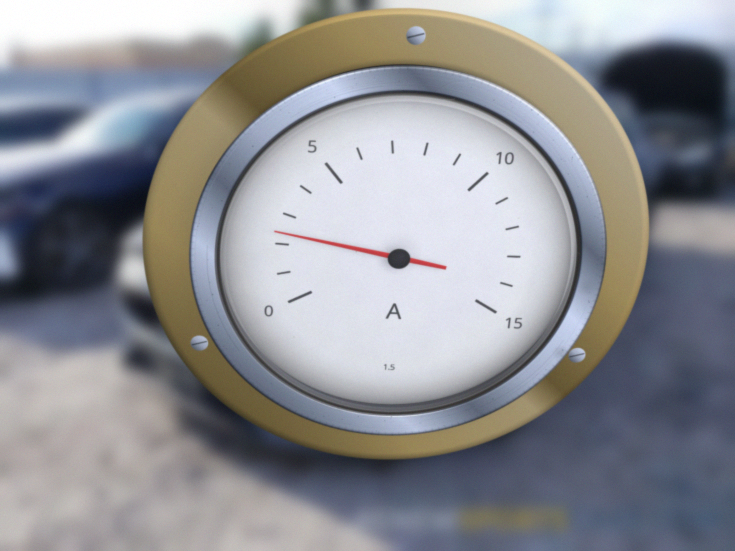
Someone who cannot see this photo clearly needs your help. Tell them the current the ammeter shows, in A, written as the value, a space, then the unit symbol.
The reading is 2.5 A
